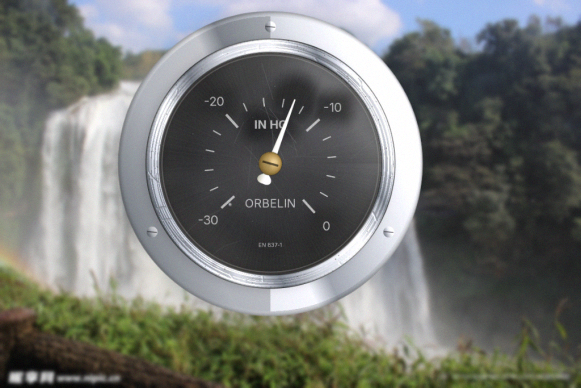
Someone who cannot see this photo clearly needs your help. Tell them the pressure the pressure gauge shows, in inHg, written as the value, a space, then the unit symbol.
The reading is -13 inHg
